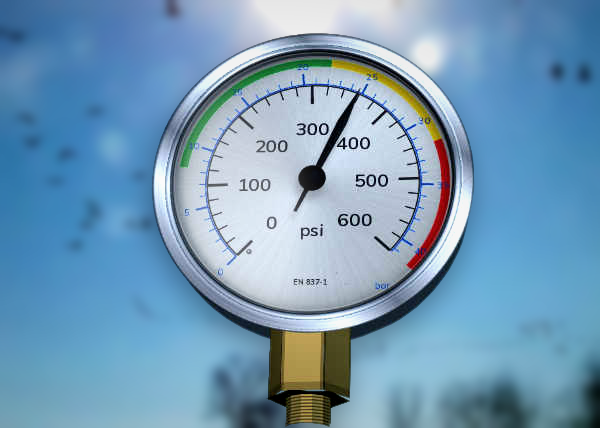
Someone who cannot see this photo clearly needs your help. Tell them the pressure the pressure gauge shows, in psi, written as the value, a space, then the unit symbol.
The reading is 360 psi
